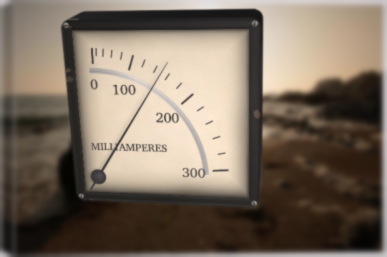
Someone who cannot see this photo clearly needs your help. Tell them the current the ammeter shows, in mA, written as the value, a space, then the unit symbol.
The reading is 150 mA
